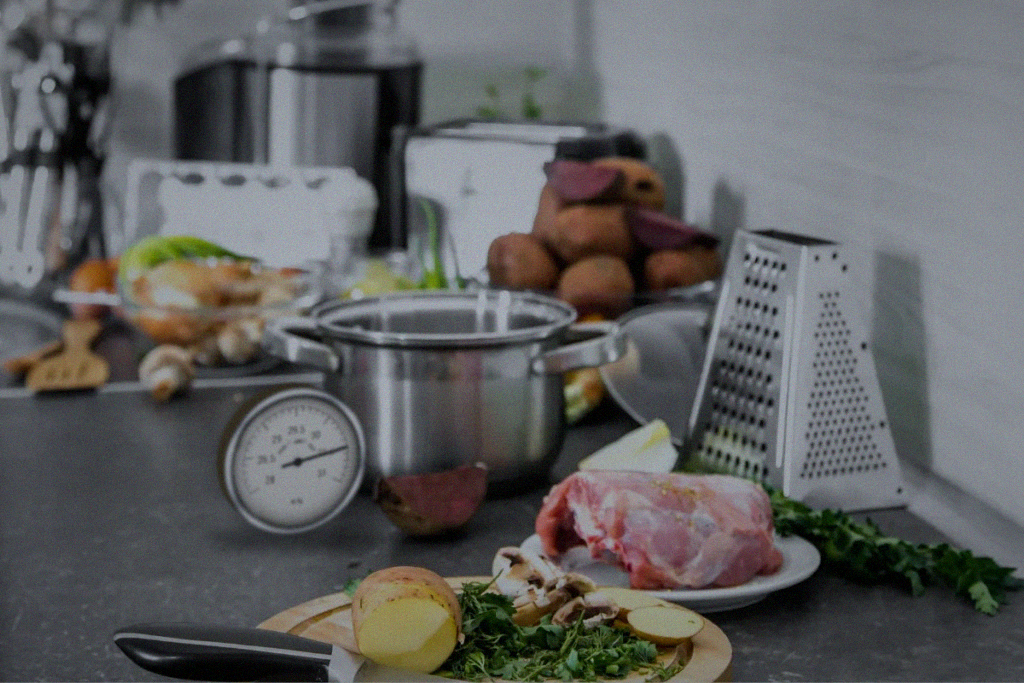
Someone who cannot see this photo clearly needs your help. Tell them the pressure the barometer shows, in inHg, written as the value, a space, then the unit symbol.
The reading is 30.5 inHg
